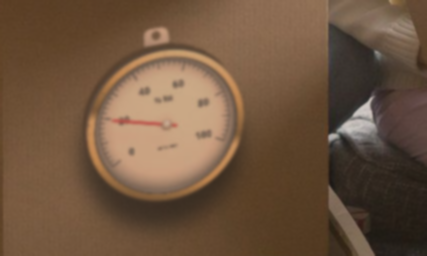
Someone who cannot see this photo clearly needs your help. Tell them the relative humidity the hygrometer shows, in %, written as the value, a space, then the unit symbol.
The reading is 20 %
